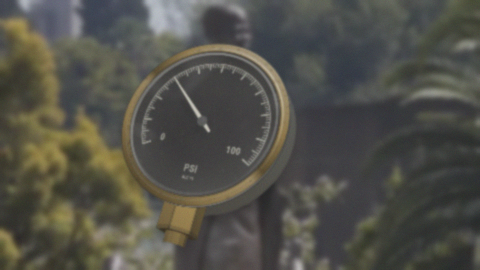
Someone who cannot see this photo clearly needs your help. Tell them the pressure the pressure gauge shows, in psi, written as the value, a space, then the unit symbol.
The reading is 30 psi
